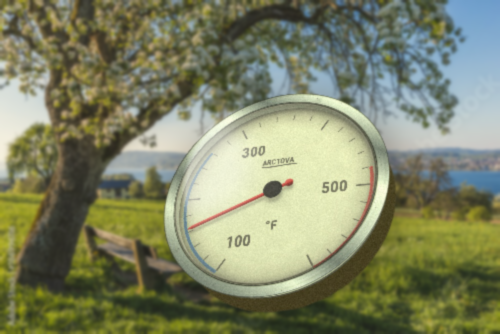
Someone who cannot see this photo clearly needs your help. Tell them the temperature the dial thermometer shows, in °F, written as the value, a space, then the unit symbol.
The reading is 160 °F
